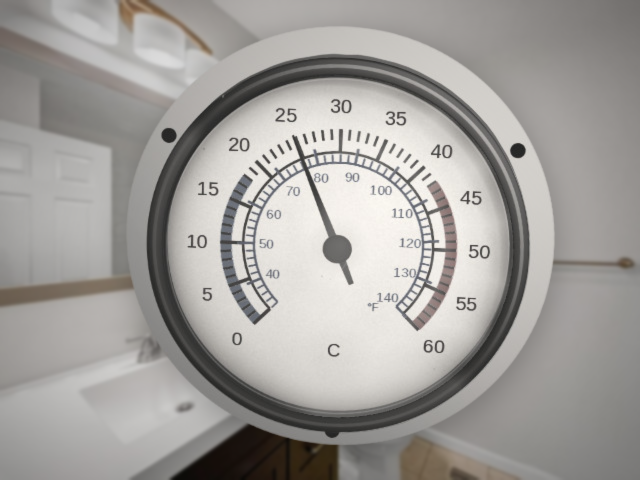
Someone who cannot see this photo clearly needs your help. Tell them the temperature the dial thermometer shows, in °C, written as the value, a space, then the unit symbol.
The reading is 25 °C
